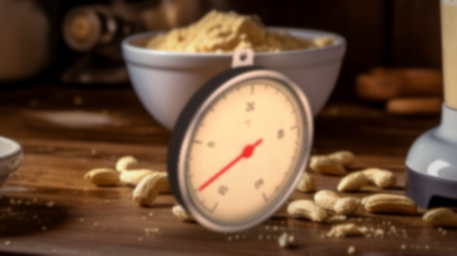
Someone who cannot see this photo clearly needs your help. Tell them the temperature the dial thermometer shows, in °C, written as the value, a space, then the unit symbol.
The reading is -12 °C
